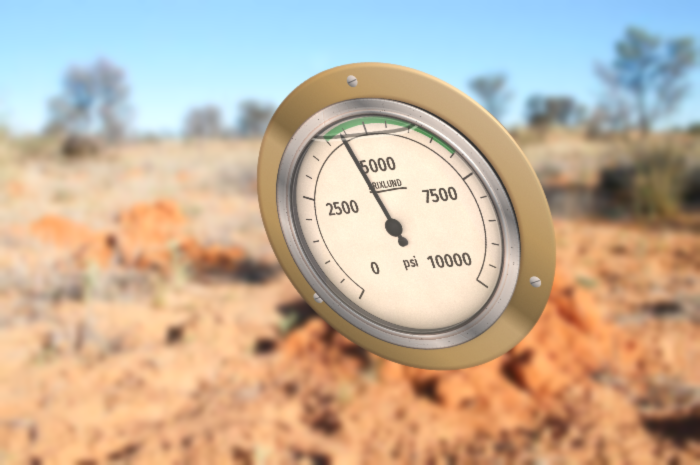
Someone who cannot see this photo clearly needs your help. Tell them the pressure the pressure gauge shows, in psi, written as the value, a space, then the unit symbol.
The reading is 4500 psi
